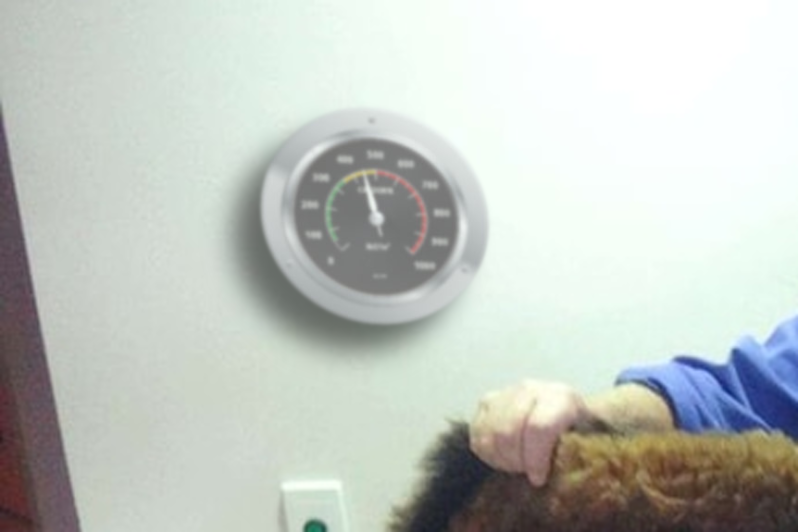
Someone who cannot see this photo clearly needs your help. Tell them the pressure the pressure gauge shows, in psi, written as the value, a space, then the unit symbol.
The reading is 450 psi
